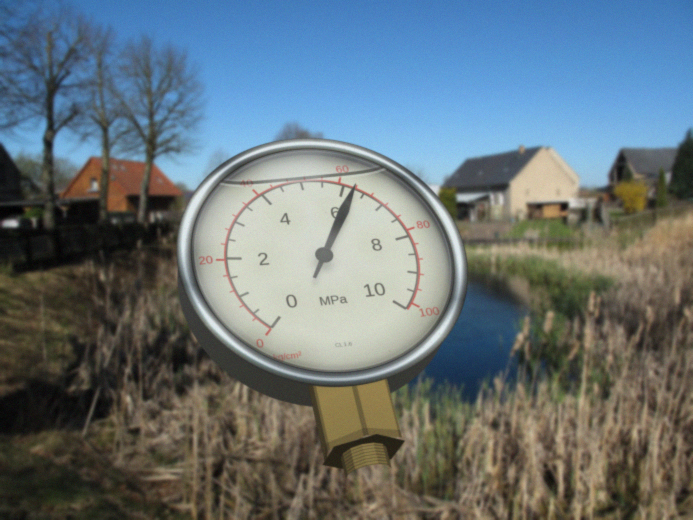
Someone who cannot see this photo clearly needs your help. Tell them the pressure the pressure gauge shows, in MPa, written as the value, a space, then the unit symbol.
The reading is 6.25 MPa
